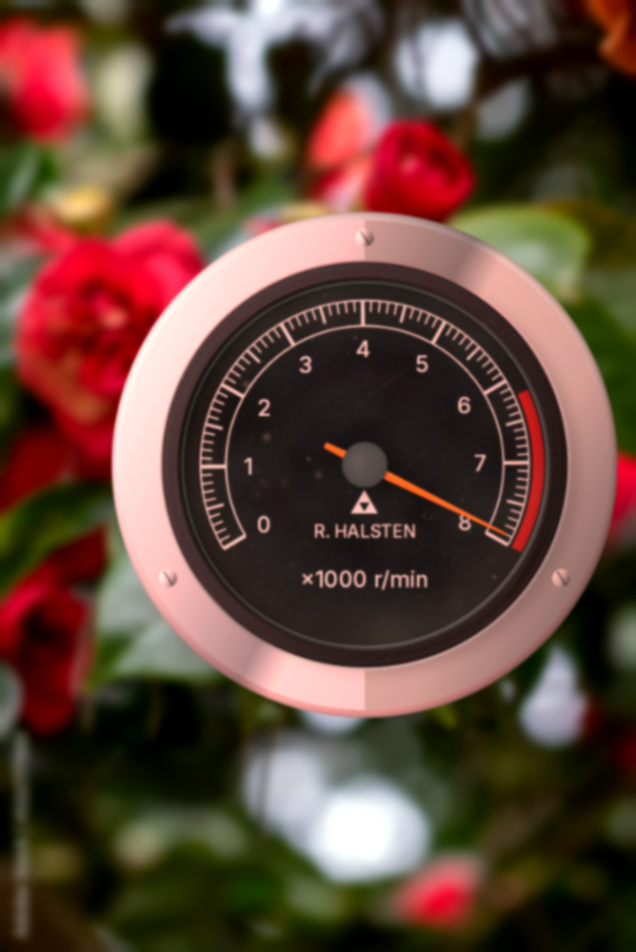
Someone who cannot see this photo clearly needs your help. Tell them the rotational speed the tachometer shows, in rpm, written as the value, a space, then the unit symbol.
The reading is 7900 rpm
